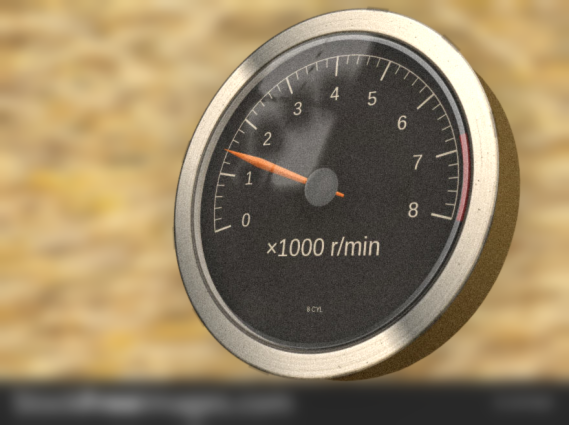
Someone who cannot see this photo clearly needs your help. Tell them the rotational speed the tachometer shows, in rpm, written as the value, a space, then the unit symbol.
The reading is 1400 rpm
